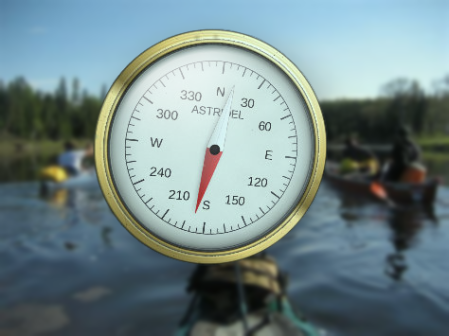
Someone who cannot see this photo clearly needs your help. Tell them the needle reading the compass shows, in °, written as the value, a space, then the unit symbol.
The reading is 190 °
